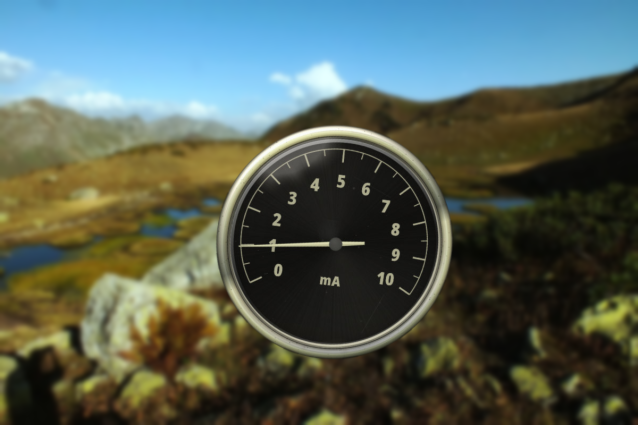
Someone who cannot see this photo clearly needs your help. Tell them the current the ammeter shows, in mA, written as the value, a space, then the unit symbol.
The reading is 1 mA
